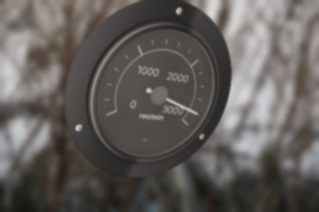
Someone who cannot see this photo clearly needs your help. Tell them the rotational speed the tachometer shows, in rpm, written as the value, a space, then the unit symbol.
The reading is 2800 rpm
